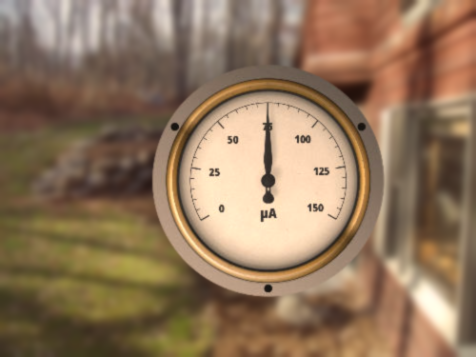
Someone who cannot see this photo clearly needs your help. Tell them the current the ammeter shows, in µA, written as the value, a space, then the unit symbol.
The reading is 75 µA
